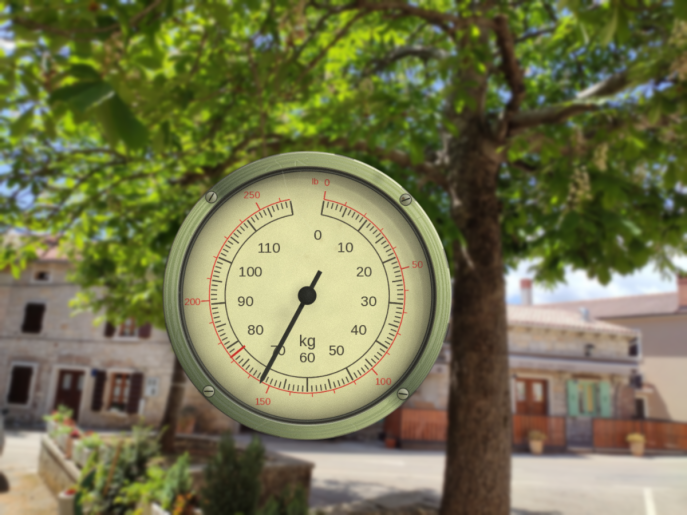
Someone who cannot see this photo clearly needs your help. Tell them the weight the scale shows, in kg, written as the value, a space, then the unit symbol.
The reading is 70 kg
